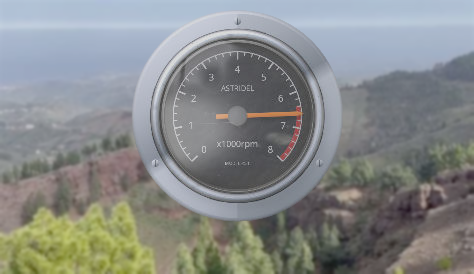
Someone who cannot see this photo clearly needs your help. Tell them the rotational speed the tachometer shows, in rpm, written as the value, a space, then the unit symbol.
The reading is 6600 rpm
